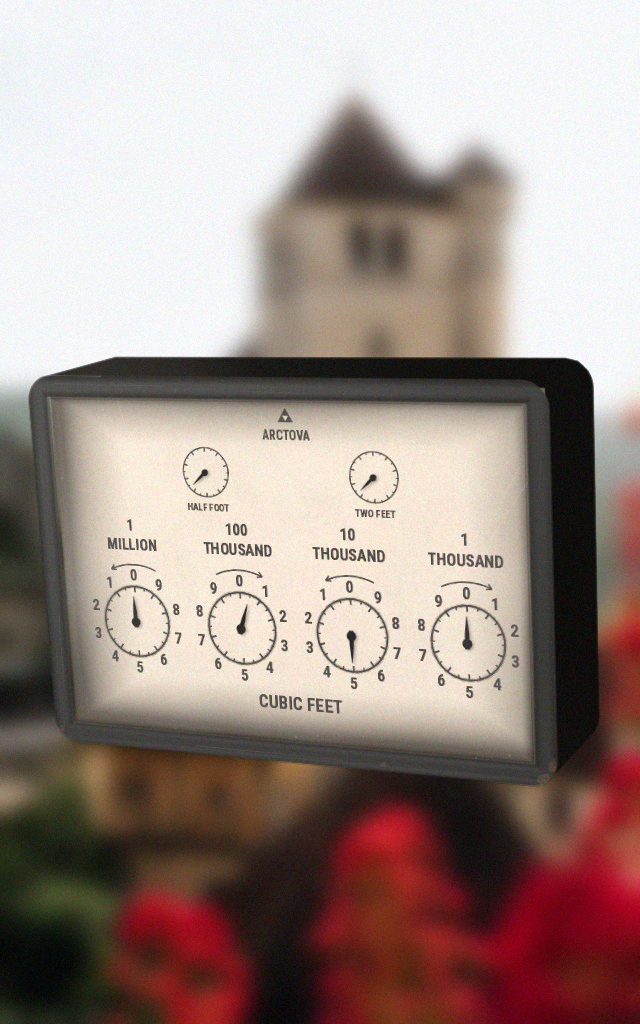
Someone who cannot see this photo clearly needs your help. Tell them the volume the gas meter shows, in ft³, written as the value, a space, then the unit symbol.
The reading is 5000 ft³
